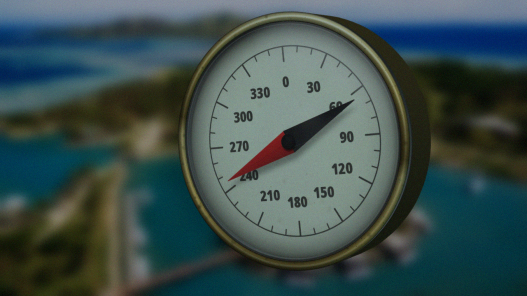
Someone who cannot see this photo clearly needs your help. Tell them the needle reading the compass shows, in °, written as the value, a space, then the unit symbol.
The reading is 245 °
